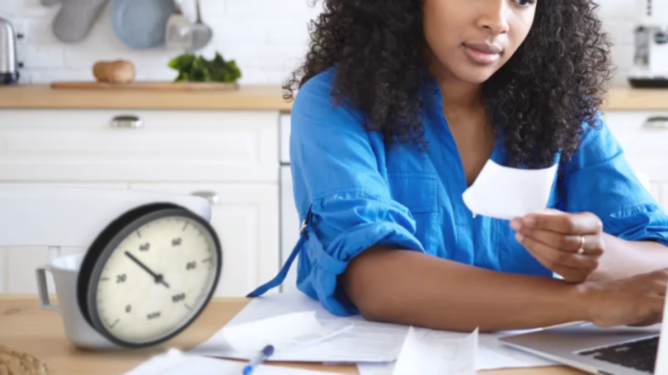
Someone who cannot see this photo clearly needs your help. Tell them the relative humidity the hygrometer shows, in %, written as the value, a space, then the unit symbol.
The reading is 32 %
